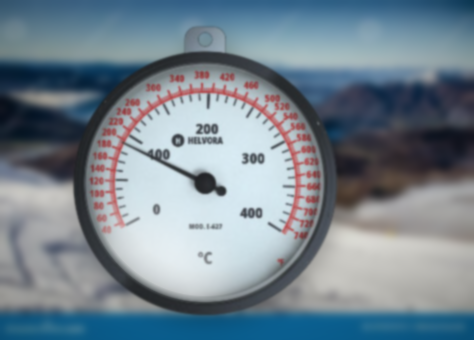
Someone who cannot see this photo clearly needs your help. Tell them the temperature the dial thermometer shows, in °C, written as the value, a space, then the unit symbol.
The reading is 90 °C
